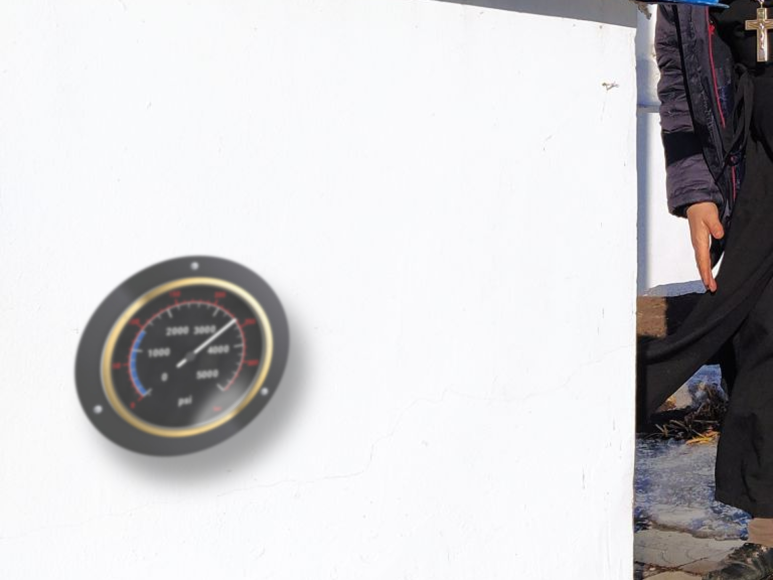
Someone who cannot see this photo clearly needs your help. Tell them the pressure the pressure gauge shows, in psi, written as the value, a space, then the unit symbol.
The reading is 3400 psi
